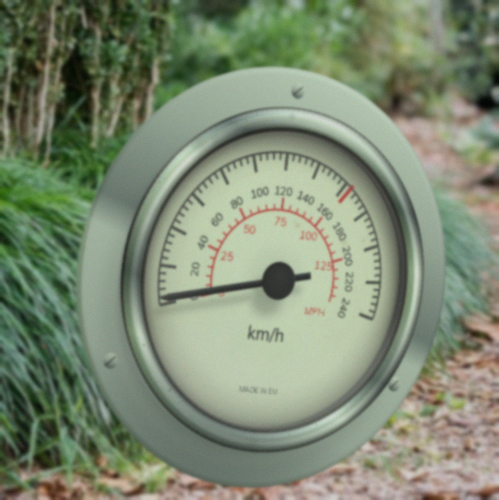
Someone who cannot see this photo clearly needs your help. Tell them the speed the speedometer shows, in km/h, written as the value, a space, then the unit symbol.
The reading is 4 km/h
